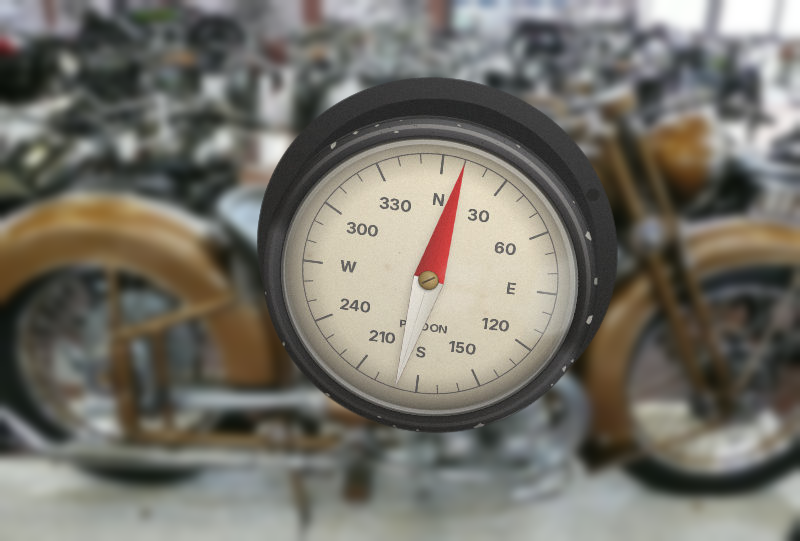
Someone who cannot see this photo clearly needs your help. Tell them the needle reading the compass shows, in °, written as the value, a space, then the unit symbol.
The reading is 10 °
